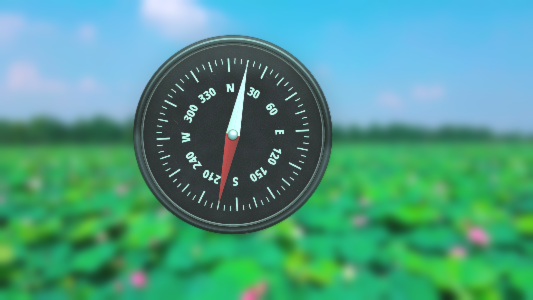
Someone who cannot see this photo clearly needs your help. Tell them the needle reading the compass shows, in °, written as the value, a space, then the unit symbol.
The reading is 195 °
